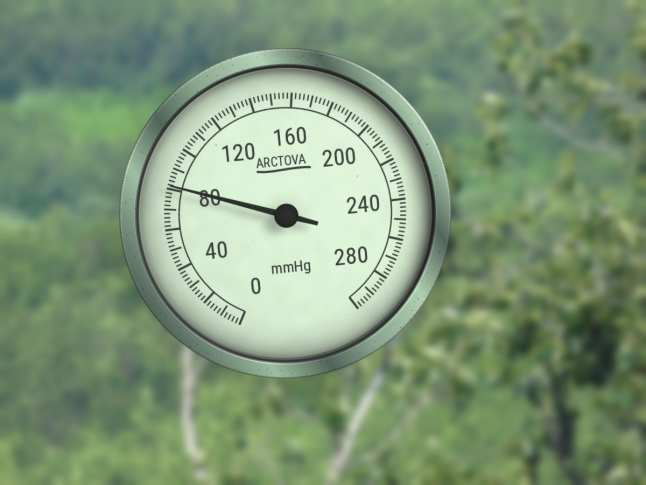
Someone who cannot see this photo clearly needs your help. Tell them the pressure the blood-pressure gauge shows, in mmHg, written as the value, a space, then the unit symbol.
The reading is 82 mmHg
